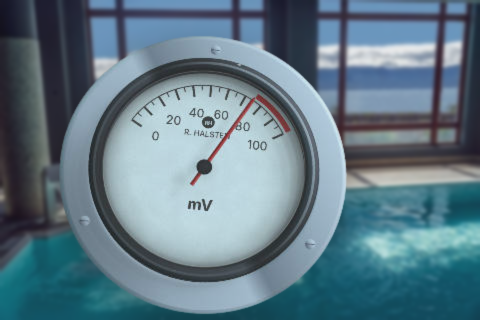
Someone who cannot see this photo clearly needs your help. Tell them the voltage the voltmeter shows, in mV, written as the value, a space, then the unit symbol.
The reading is 75 mV
